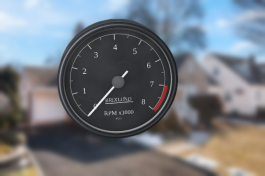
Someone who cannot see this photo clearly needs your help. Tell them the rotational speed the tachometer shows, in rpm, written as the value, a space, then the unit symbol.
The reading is 0 rpm
